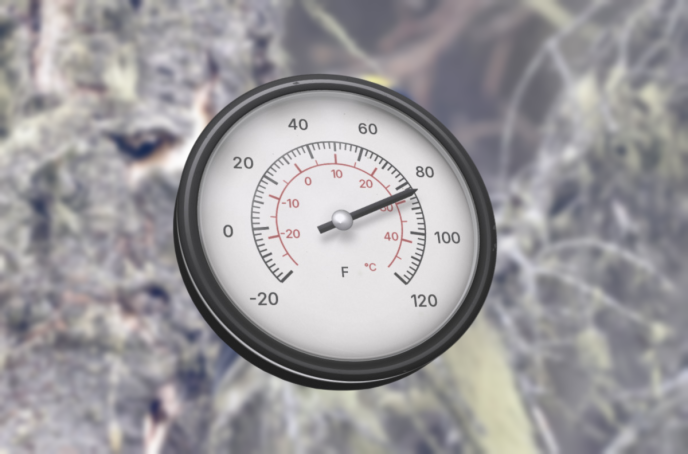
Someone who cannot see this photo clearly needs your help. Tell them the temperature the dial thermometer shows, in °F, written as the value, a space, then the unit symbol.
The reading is 84 °F
